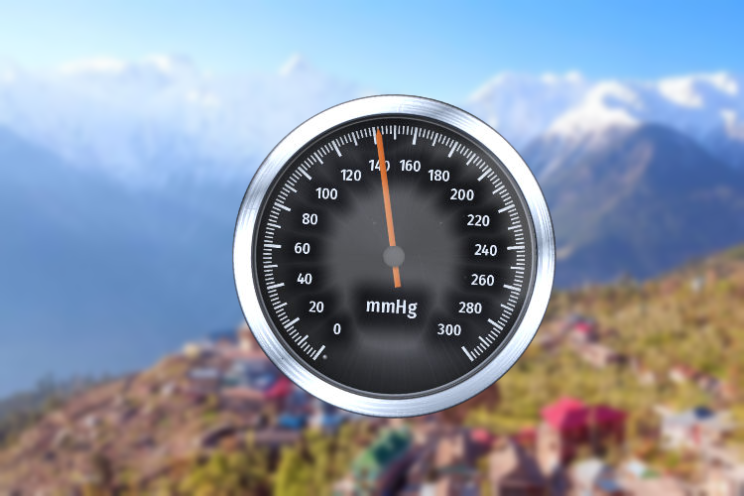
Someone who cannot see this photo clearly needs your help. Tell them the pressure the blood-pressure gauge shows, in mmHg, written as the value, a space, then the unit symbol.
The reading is 142 mmHg
